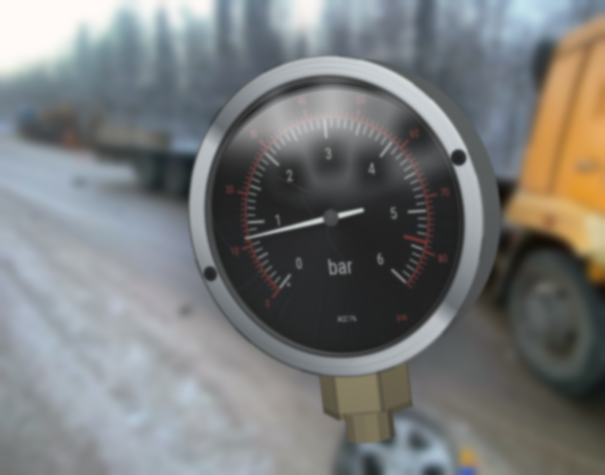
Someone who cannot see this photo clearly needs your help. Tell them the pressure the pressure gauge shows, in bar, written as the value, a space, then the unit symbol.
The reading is 0.8 bar
